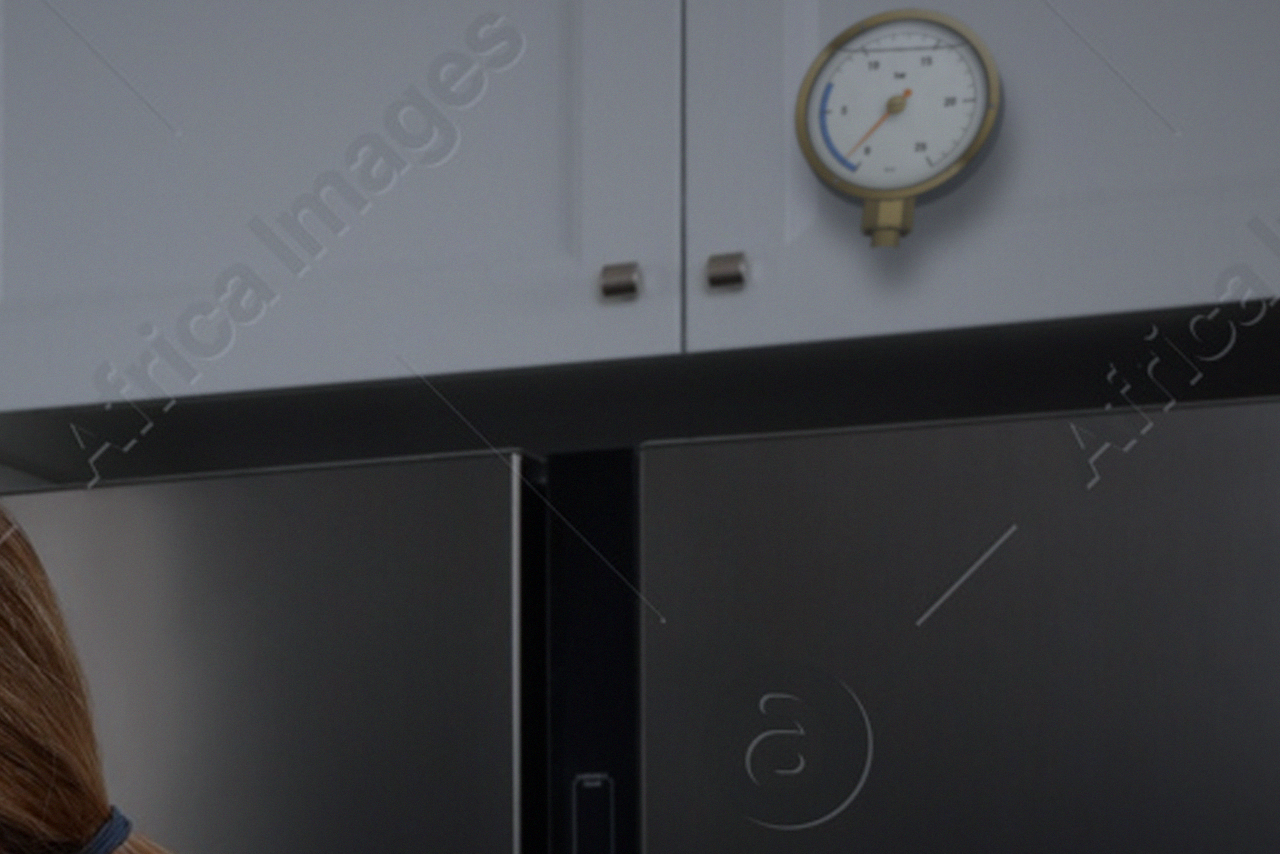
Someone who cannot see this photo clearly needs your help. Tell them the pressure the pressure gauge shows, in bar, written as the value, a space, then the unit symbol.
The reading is 1 bar
